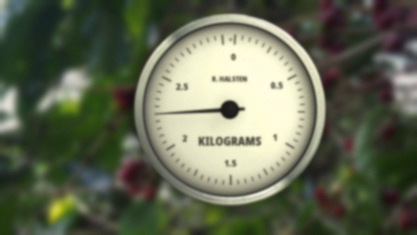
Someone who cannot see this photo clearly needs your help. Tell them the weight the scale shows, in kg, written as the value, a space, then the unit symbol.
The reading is 2.25 kg
